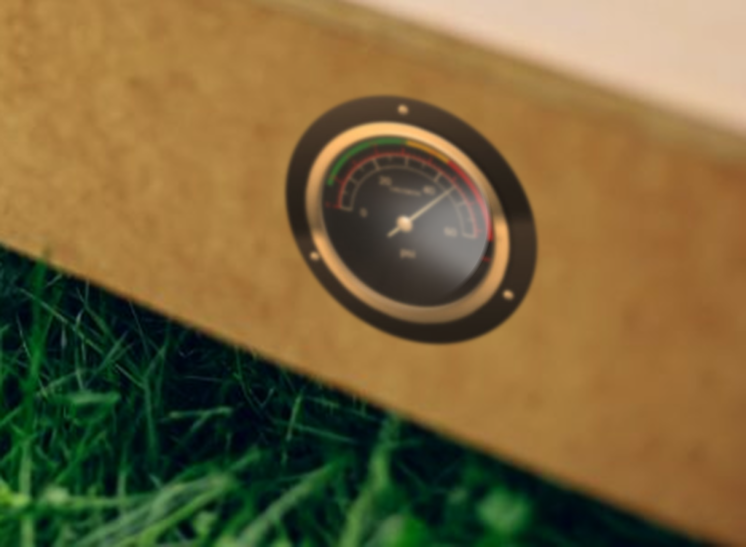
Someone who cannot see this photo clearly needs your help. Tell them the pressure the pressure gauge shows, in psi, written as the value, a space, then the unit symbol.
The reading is 45 psi
